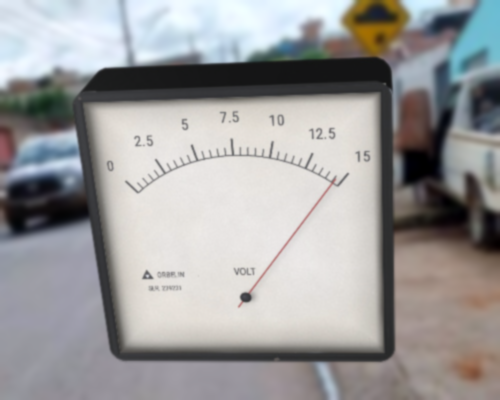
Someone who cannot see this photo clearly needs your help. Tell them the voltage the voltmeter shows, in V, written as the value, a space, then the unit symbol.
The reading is 14.5 V
